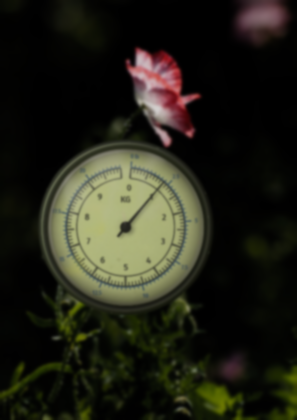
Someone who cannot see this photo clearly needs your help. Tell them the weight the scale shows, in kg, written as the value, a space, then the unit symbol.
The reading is 1 kg
